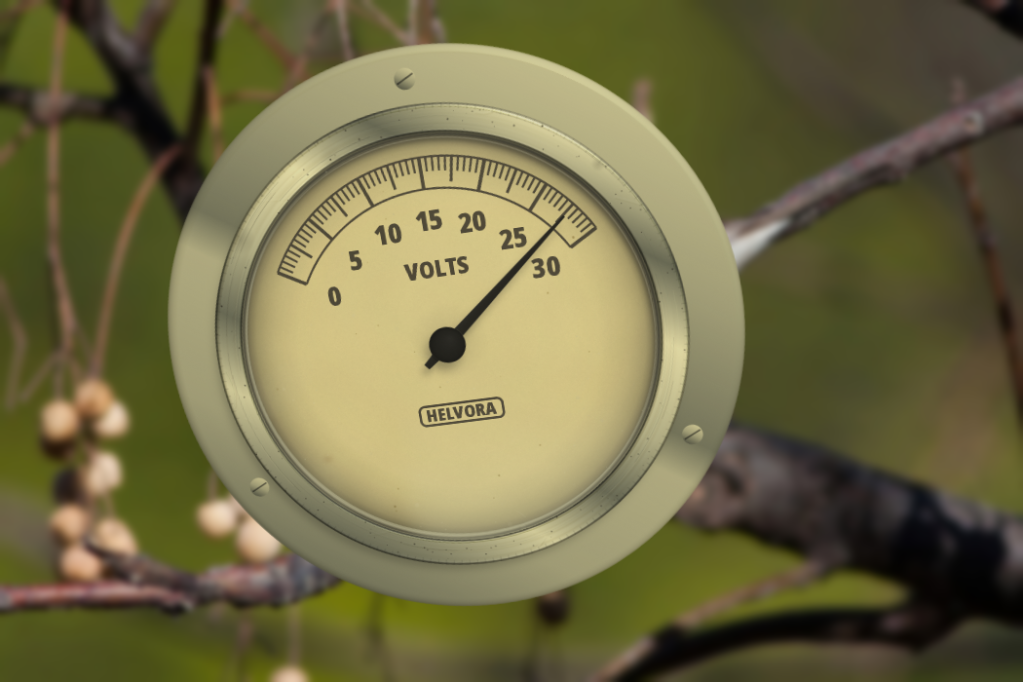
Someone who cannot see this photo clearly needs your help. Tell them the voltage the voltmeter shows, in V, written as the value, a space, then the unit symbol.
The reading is 27.5 V
